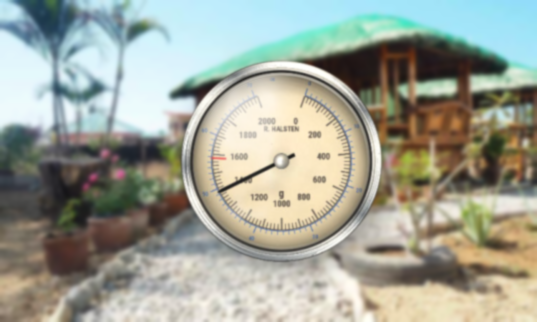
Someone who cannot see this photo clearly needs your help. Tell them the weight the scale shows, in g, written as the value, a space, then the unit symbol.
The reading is 1400 g
